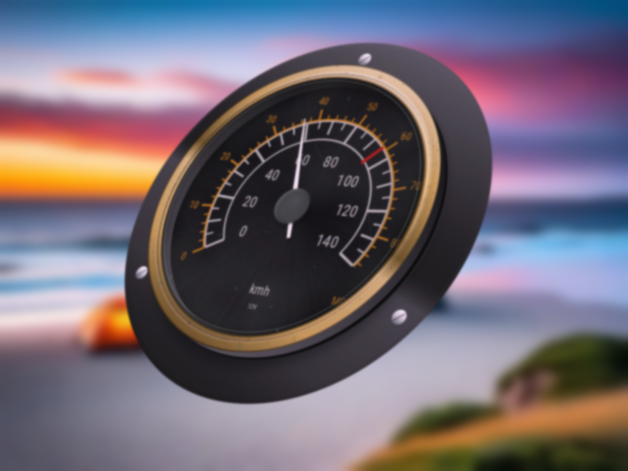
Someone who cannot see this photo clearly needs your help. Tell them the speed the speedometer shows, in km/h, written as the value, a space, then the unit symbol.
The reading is 60 km/h
